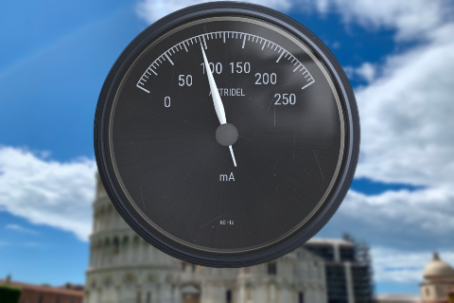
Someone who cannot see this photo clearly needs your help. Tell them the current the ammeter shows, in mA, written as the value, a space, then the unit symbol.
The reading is 95 mA
